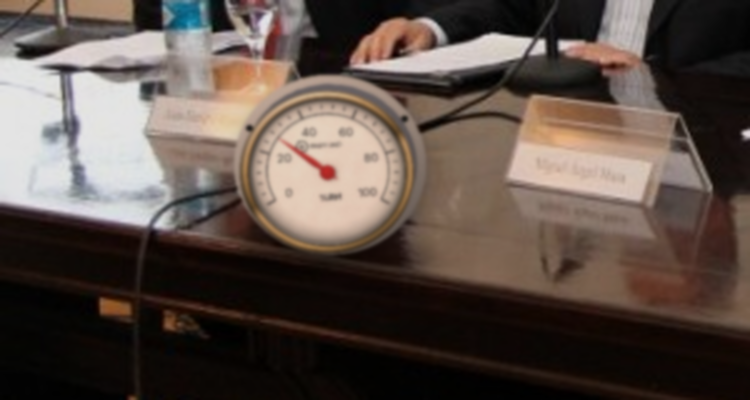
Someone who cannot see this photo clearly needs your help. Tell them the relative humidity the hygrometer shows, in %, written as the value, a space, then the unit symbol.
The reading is 28 %
